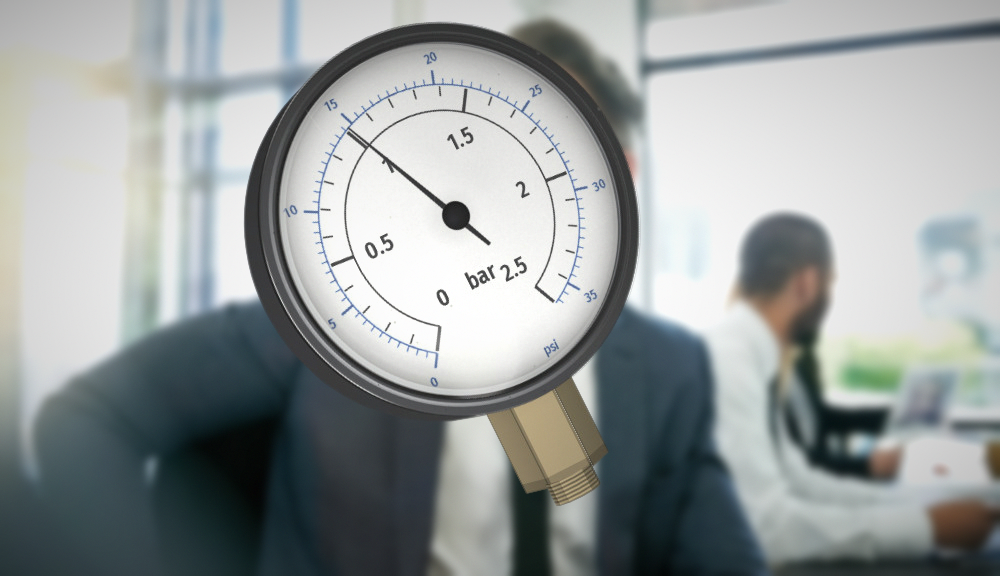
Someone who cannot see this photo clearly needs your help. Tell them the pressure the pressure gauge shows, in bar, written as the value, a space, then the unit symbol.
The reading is 1 bar
